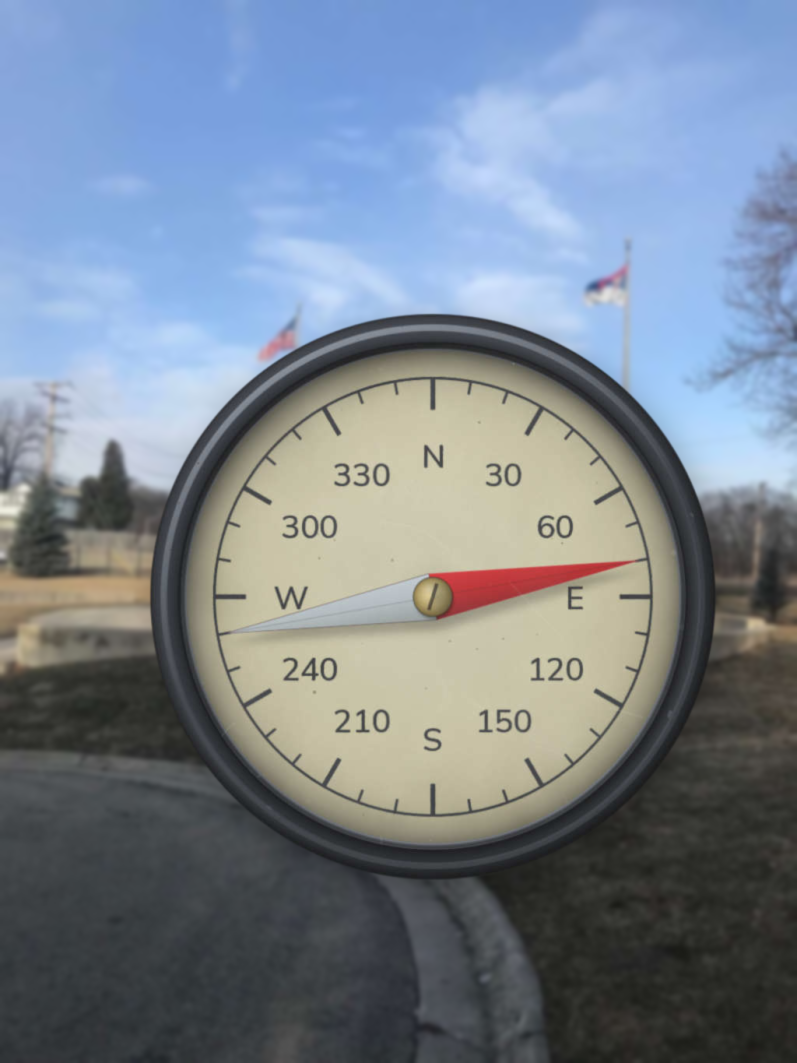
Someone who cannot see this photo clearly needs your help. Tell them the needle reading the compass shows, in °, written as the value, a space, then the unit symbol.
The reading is 80 °
